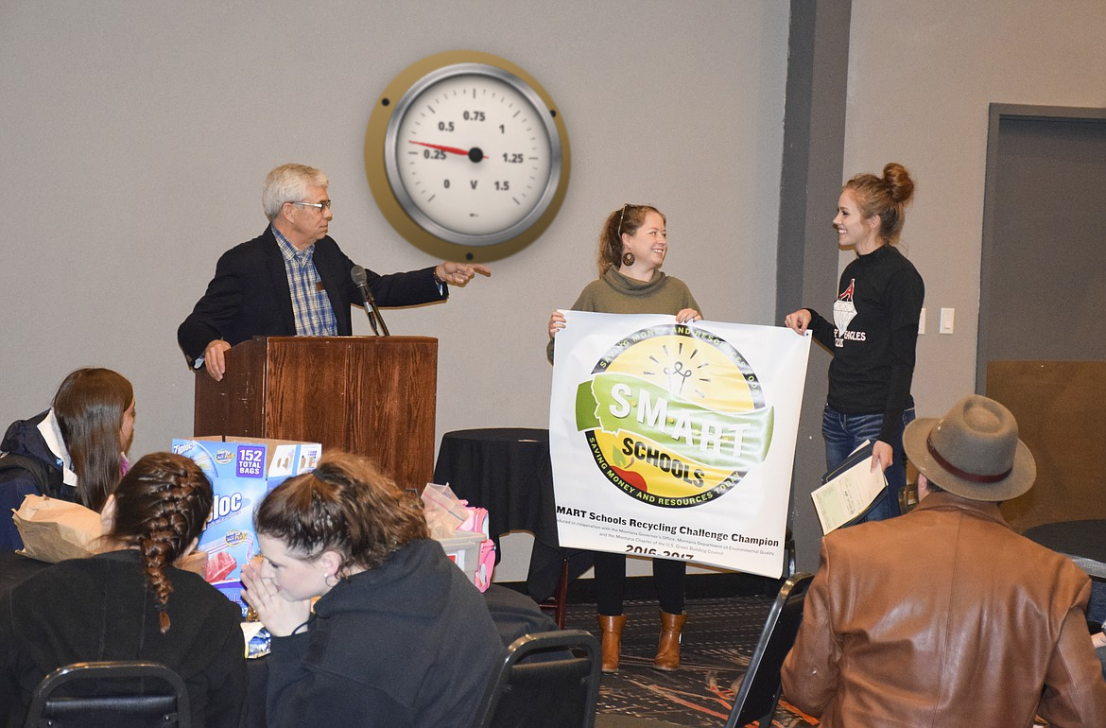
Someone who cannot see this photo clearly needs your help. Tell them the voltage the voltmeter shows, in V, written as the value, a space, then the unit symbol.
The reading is 0.3 V
